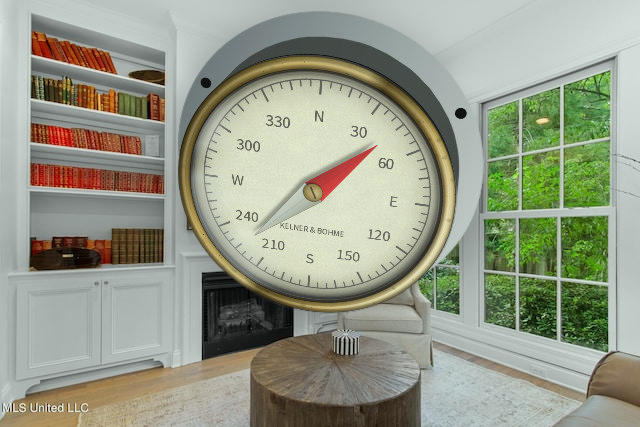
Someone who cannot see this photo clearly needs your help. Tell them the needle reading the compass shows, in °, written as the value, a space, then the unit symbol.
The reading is 45 °
